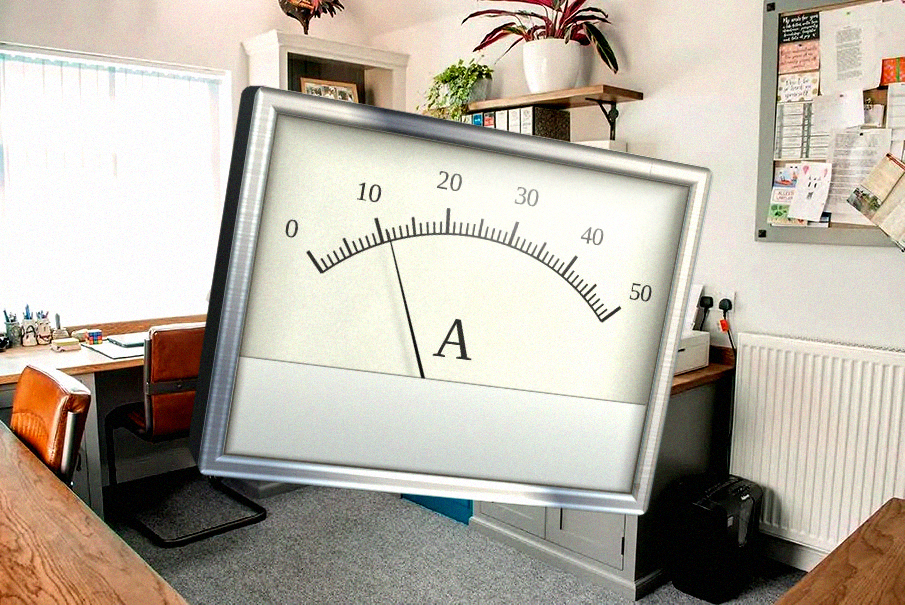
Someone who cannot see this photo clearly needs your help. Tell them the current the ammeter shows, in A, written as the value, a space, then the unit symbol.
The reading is 11 A
